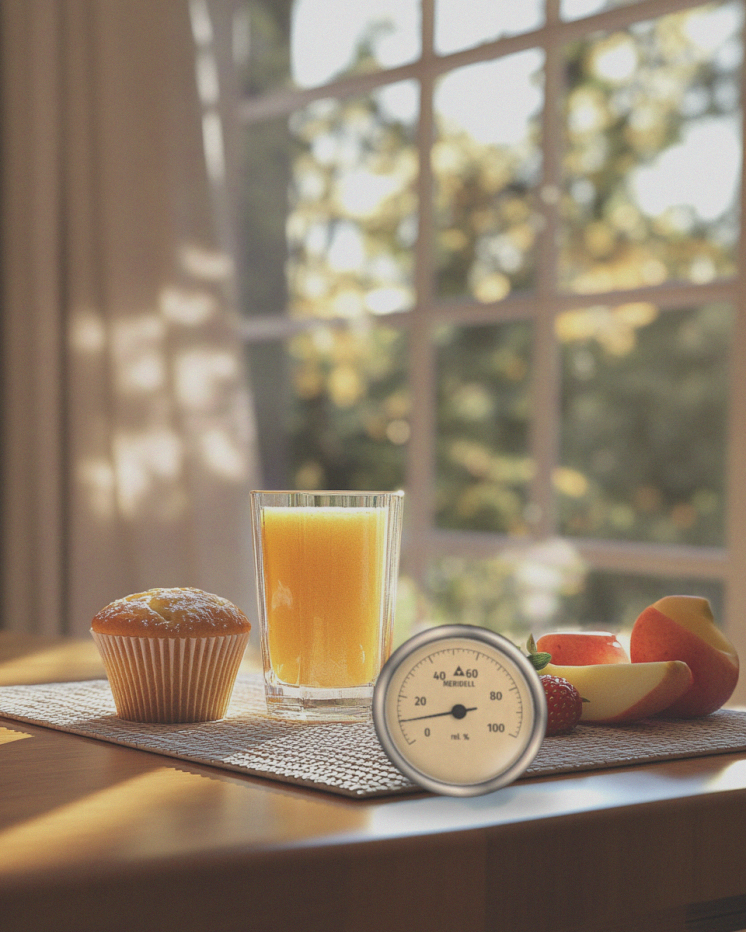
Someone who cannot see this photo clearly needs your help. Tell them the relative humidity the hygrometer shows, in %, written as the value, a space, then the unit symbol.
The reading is 10 %
